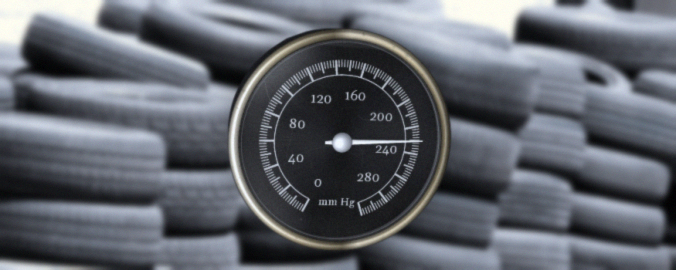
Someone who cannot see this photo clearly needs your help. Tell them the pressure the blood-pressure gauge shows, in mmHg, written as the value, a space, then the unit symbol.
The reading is 230 mmHg
